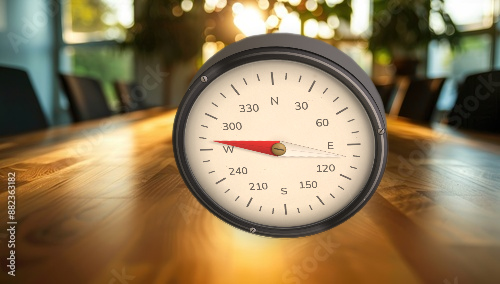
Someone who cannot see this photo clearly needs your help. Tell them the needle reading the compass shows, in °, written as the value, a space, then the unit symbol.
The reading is 280 °
